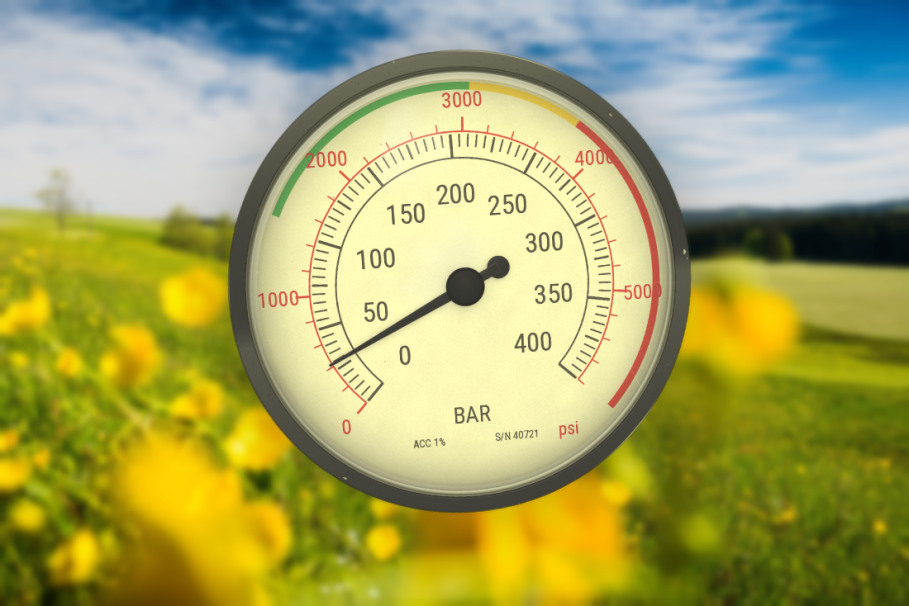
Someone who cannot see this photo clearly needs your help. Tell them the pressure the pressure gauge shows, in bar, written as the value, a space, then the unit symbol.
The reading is 30 bar
